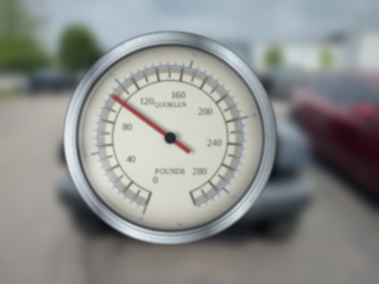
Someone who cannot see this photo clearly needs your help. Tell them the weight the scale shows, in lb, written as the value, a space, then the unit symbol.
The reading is 100 lb
